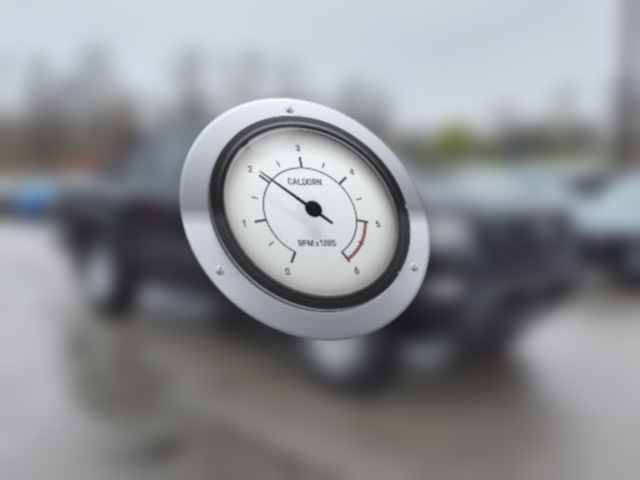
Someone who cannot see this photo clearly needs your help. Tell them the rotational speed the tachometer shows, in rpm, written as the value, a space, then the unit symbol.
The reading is 2000 rpm
